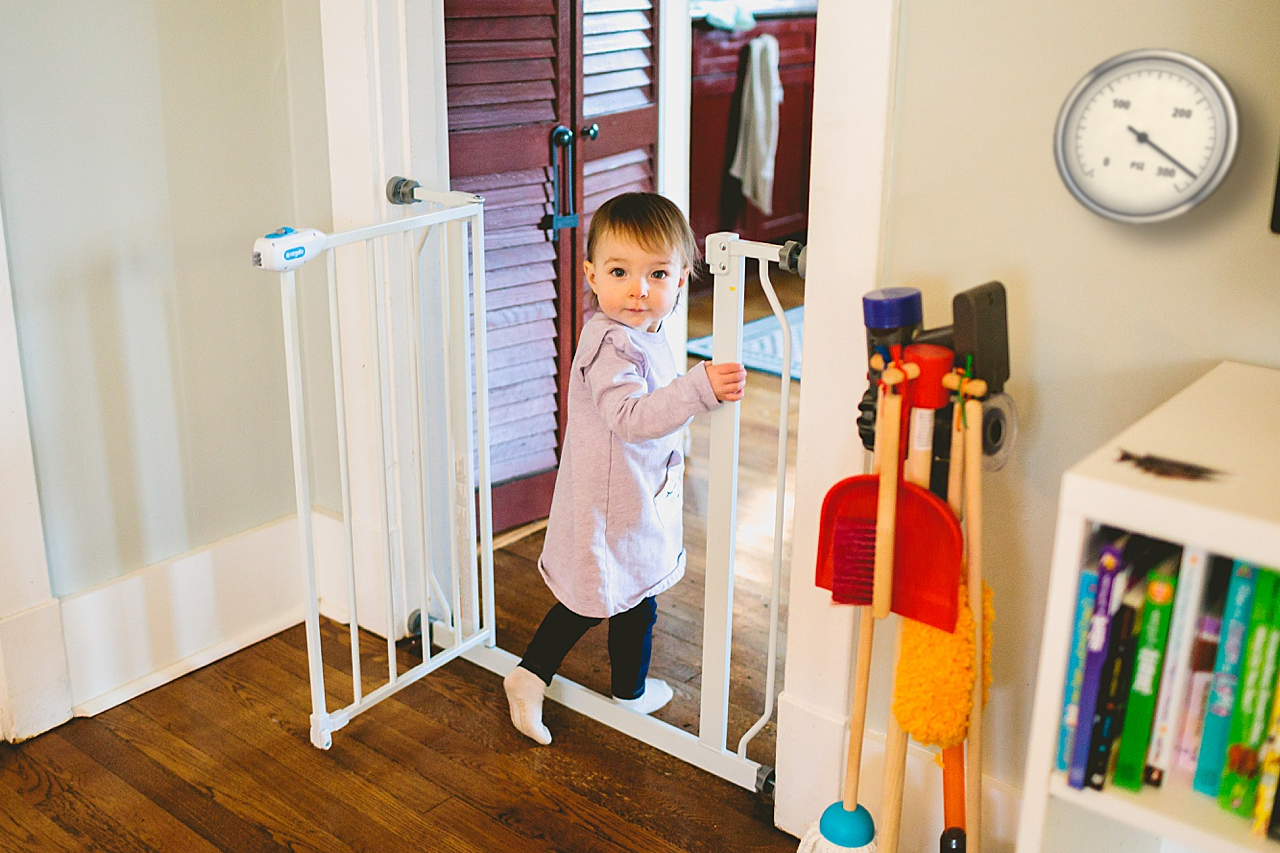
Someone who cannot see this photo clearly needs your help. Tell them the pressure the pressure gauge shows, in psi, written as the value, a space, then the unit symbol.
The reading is 280 psi
